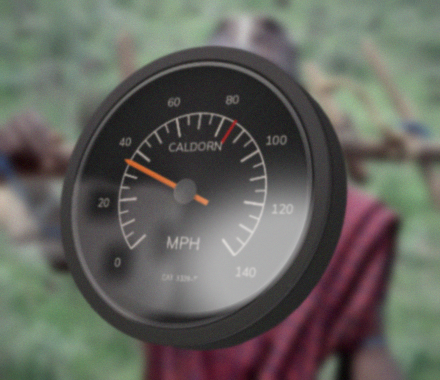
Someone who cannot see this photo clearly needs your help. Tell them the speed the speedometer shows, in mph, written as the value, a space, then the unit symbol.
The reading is 35 mph
